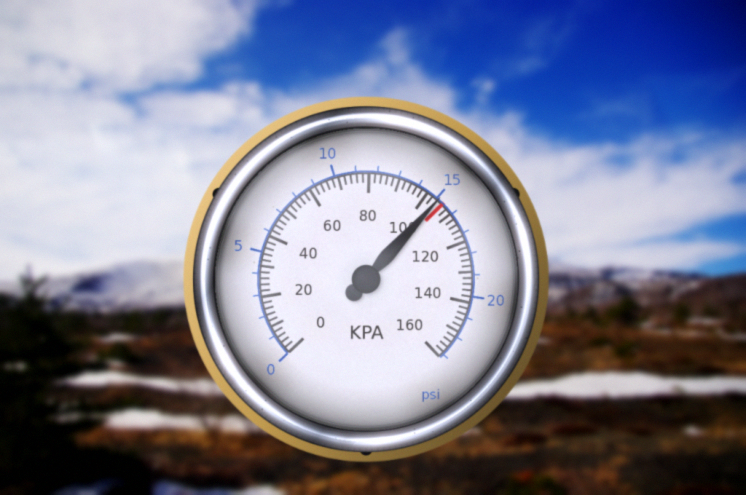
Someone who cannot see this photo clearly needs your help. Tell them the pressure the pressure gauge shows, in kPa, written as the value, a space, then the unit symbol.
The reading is 104 kPa
